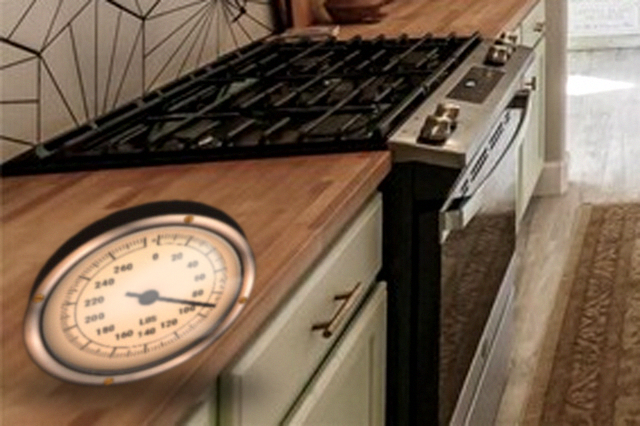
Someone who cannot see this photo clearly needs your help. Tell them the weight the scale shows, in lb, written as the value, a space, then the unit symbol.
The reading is 90 lb
